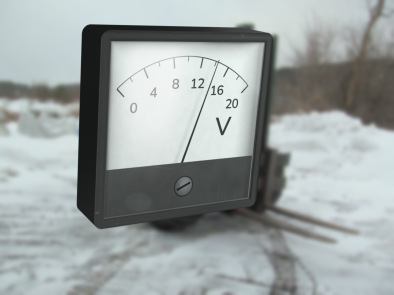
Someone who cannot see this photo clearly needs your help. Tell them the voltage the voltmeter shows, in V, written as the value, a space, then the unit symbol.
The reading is 14 V
